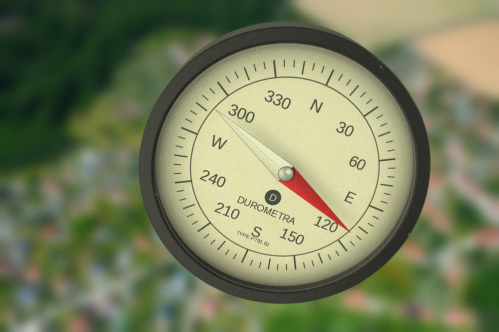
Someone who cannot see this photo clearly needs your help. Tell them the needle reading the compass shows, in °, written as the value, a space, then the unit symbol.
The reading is 110 °
